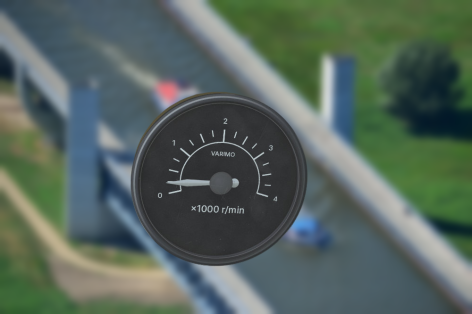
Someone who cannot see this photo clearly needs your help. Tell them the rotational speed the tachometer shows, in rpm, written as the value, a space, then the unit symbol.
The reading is 250 rpm
